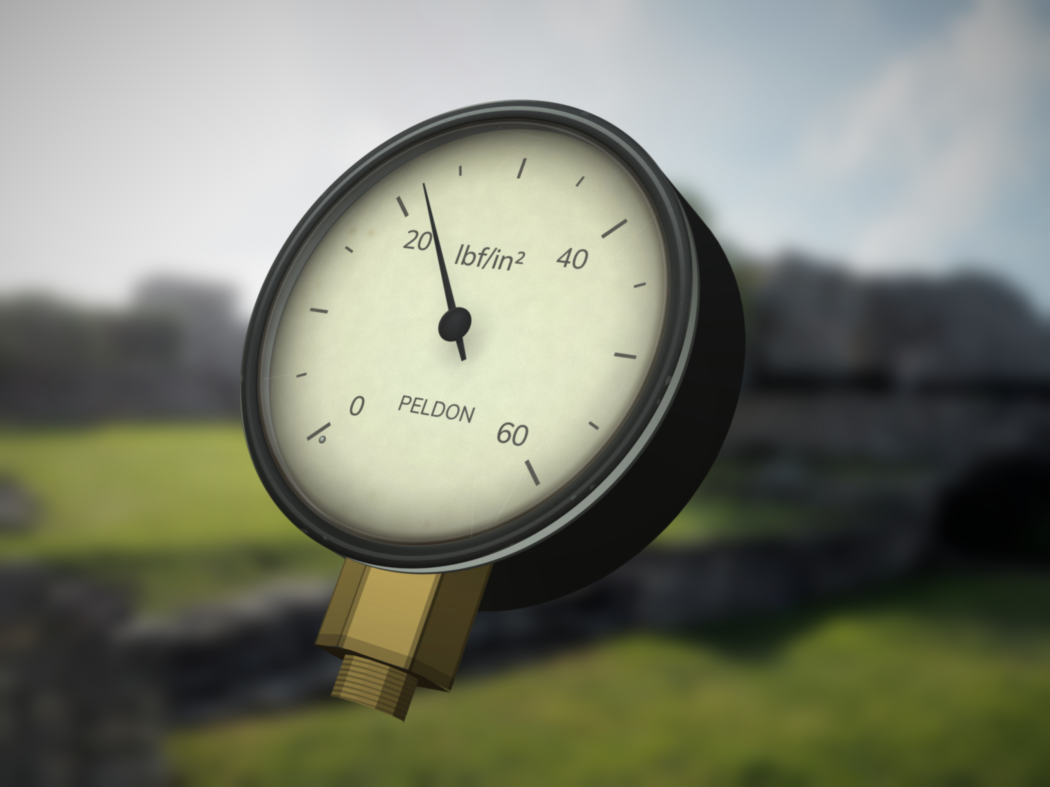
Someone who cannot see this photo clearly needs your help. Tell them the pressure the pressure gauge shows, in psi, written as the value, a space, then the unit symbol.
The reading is 22.5 psi
